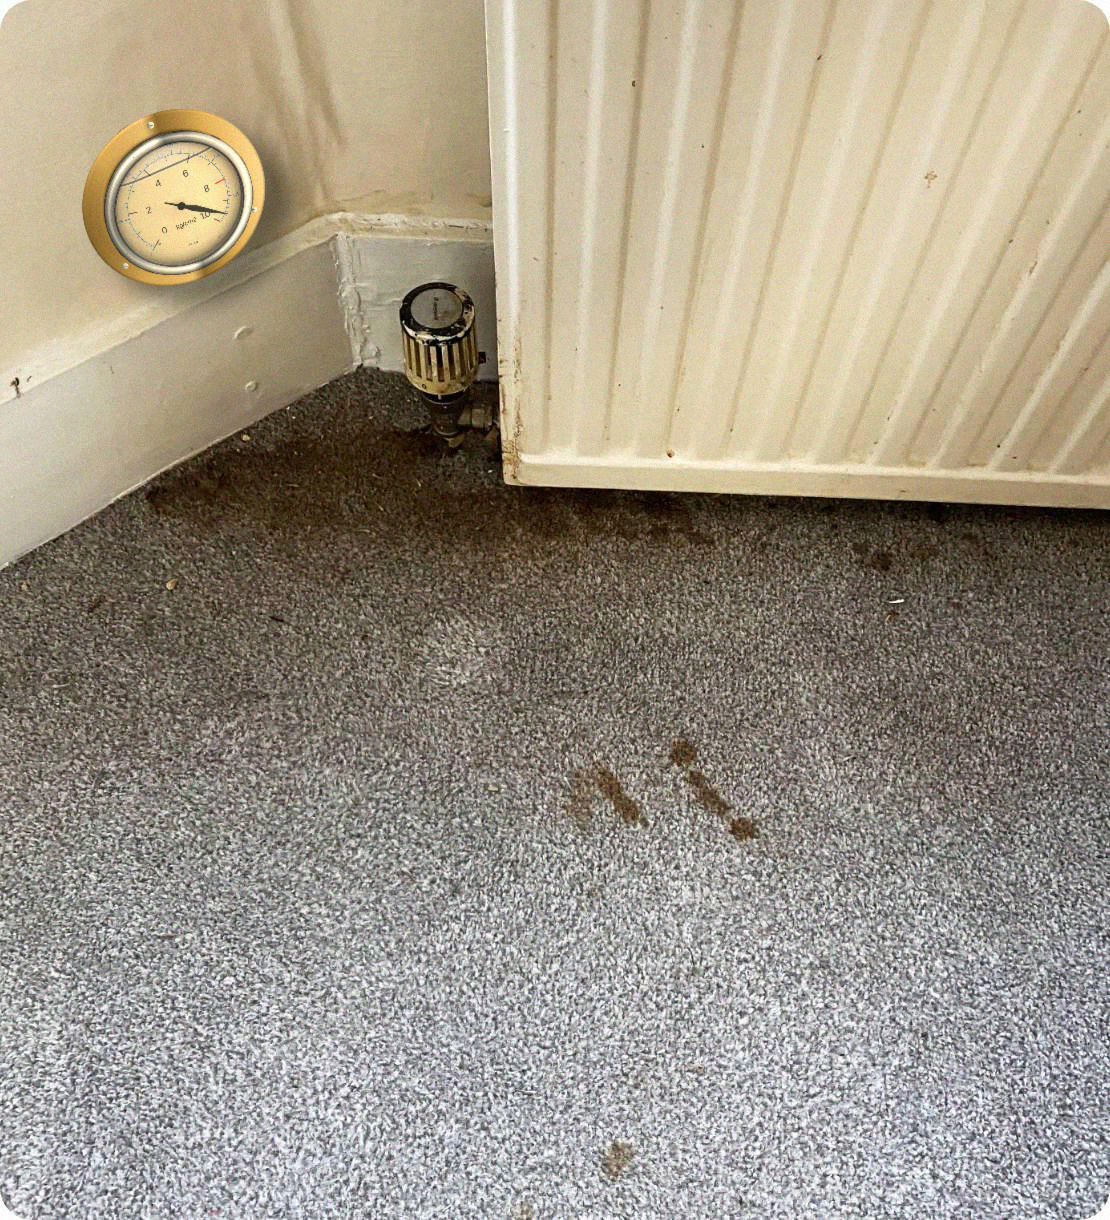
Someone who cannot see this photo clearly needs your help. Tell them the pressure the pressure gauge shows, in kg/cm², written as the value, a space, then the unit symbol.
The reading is 9.5 kg/cm²
